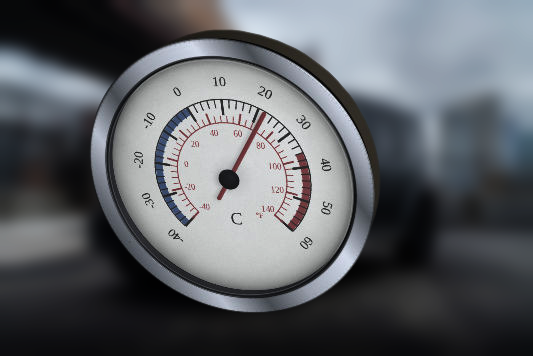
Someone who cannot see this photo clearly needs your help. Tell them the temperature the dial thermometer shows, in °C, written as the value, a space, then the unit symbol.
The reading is 22 °C
